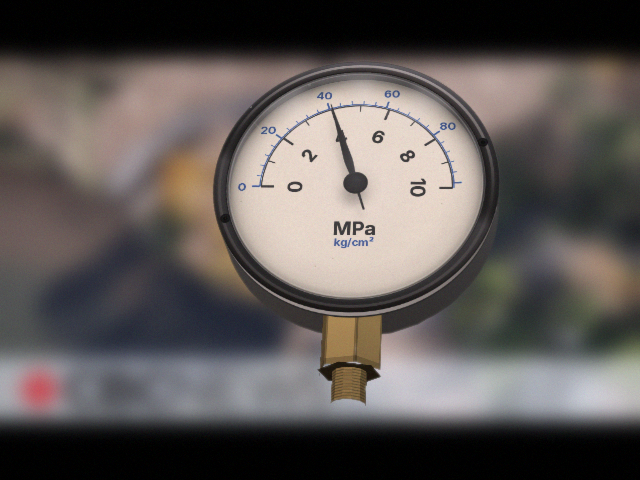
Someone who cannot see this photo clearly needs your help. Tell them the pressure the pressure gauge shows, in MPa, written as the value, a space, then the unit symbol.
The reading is 4 MPa
